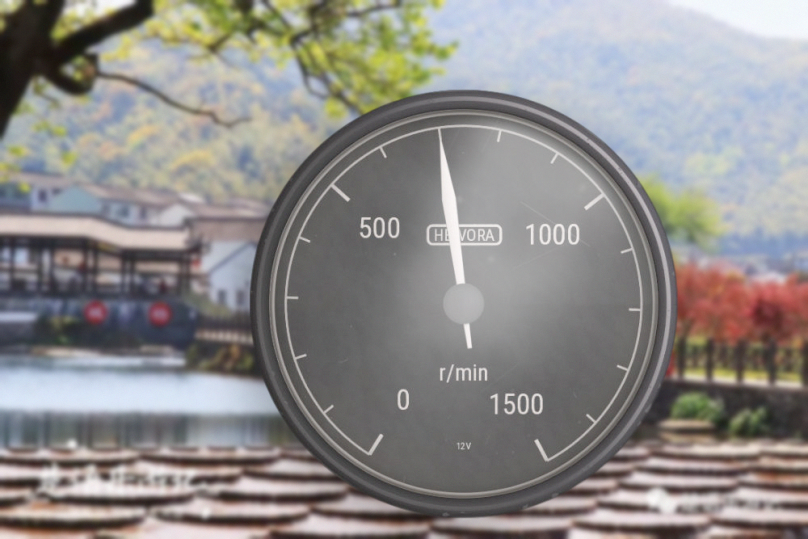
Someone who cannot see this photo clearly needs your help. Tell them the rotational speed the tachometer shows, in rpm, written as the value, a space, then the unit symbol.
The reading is 700 rpm
